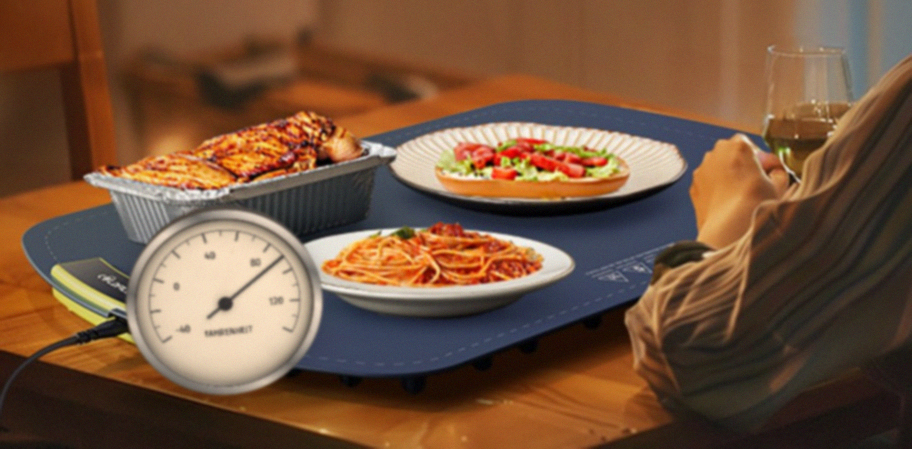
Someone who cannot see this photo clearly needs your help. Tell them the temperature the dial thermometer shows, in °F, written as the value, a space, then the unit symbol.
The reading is 90 °F
